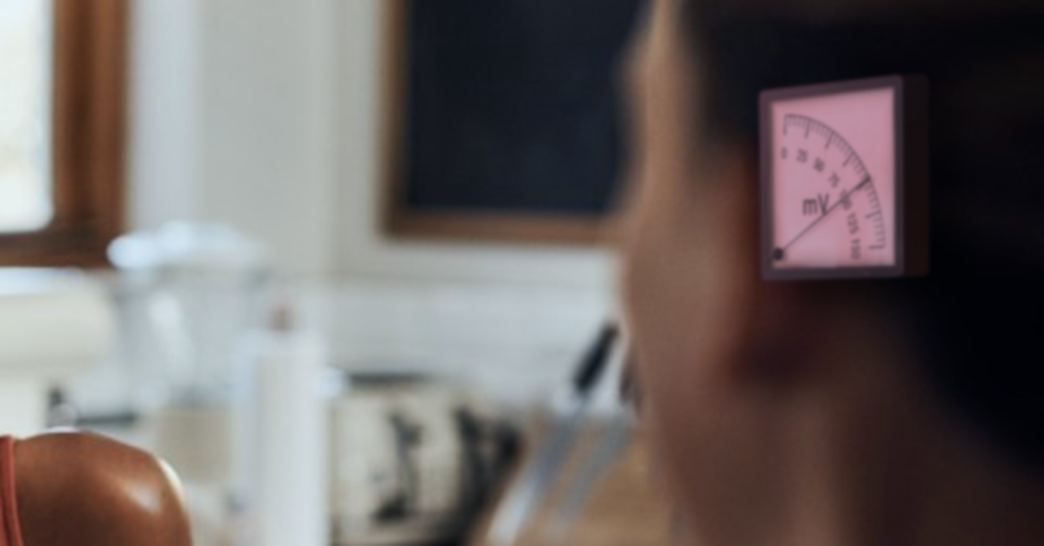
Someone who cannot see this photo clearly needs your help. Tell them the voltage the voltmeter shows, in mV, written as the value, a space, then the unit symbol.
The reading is 100 mV
